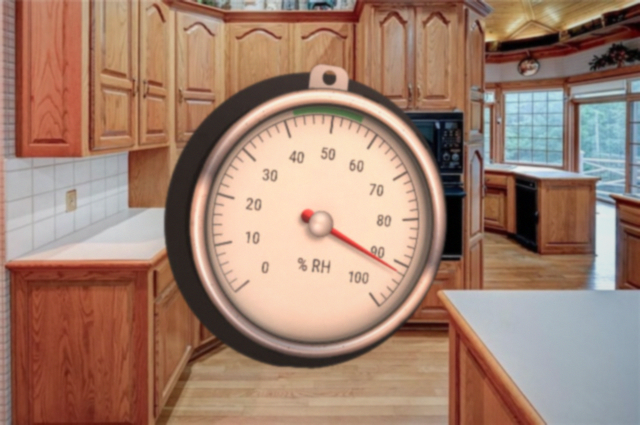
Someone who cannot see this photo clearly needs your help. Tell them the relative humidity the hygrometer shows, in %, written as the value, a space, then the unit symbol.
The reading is 92 %
